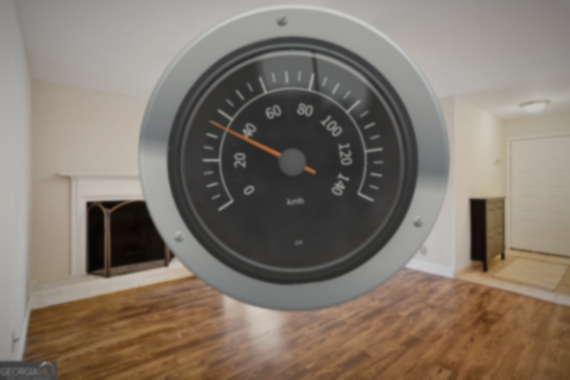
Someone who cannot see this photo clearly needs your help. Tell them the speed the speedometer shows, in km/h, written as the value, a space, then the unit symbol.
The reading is 35 km/h
